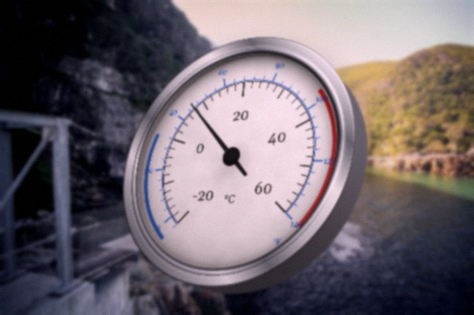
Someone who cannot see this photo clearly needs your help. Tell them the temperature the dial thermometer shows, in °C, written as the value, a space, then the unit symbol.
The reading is 8 °C
